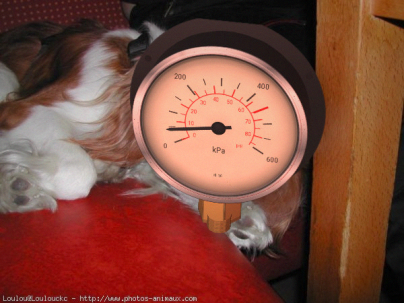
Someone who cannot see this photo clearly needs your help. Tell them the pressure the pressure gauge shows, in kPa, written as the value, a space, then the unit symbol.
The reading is 50 kPa
